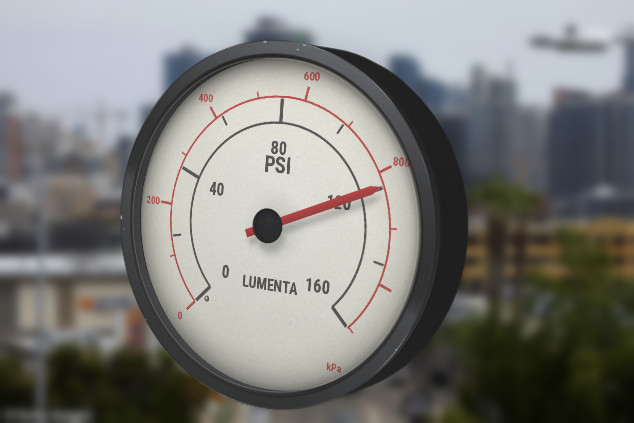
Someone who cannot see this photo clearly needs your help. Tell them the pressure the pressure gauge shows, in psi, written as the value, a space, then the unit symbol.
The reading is 120 psi
